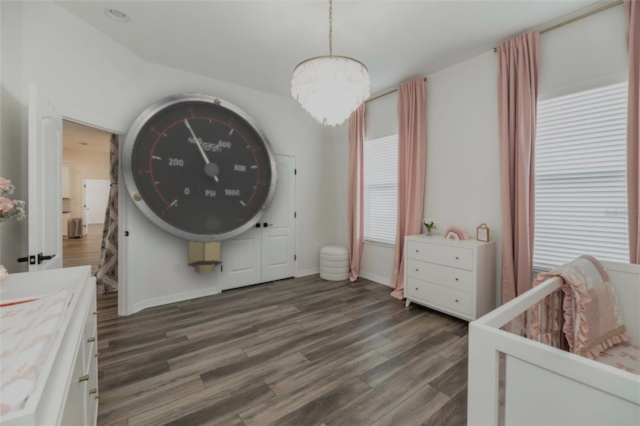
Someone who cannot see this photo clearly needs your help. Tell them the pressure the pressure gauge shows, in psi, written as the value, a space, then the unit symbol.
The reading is 400 psi
